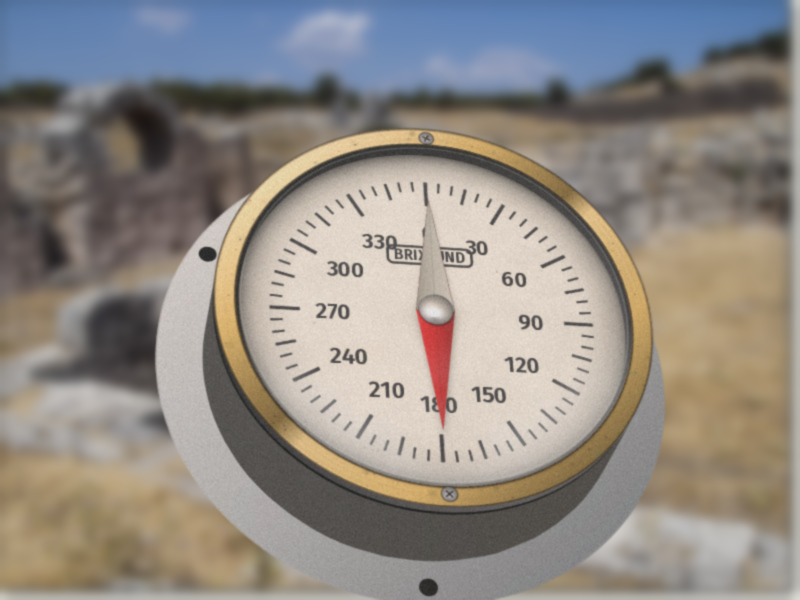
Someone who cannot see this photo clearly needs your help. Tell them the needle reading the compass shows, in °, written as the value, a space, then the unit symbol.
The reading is 180 °
